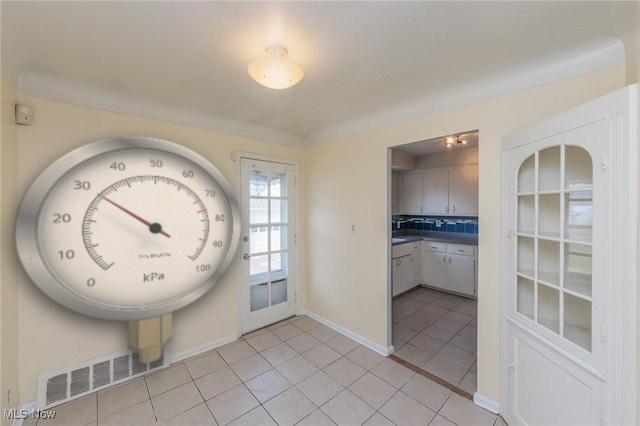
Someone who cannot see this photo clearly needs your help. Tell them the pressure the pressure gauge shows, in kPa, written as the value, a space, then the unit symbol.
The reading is 30 kPa
